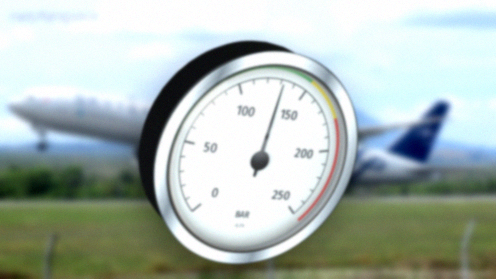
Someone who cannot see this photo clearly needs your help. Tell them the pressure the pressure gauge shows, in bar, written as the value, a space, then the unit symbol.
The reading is 130 bar
